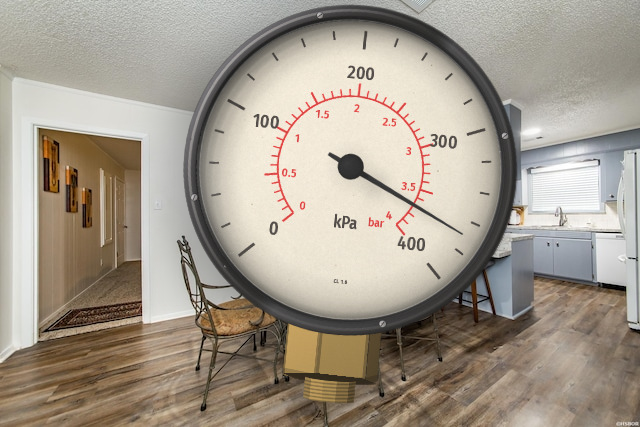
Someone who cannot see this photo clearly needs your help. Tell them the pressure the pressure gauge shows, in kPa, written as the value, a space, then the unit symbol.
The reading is 370 kPa
